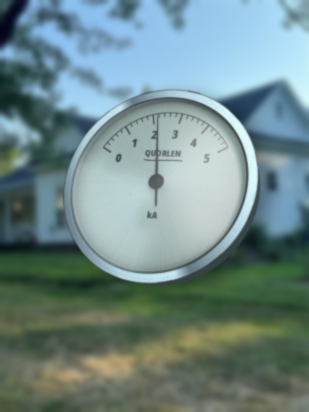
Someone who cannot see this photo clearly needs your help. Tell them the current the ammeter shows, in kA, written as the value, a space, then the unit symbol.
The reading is 2.2 kA
